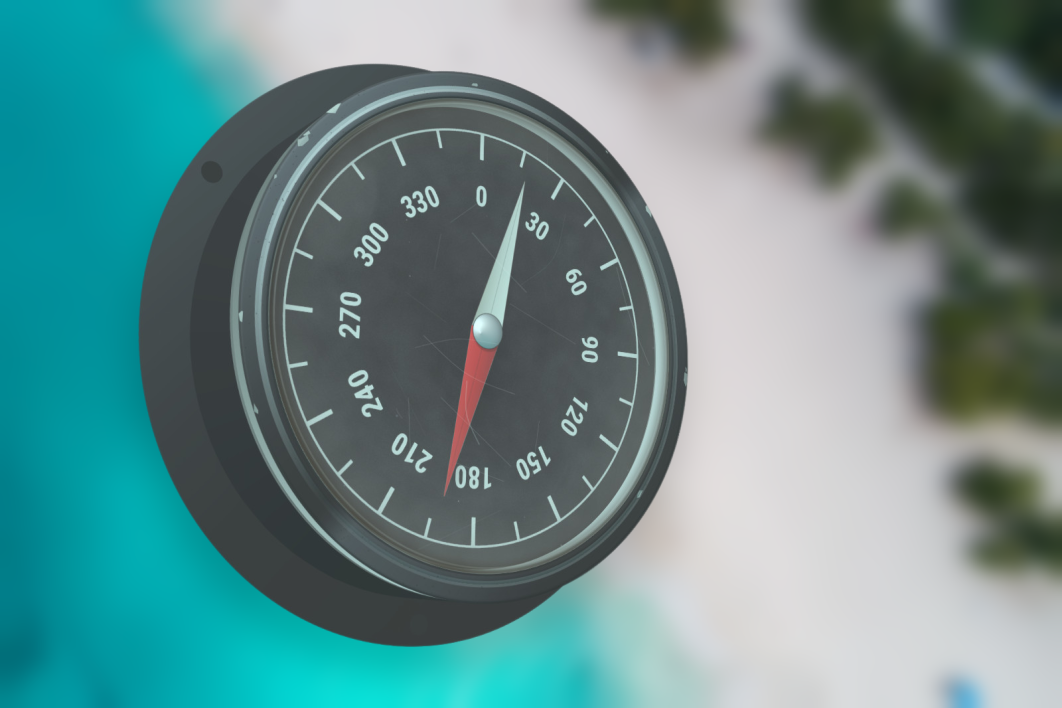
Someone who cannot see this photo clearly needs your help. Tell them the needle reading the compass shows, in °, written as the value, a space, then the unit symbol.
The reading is 195 °
